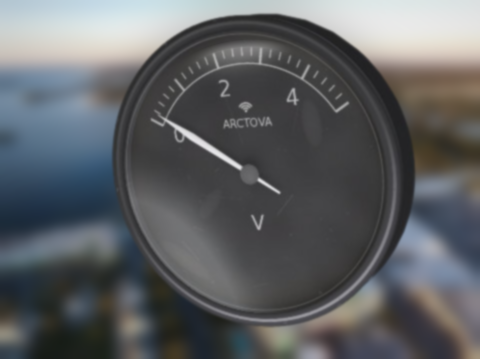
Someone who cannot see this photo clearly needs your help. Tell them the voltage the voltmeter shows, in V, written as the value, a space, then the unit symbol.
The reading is 0.2 V
